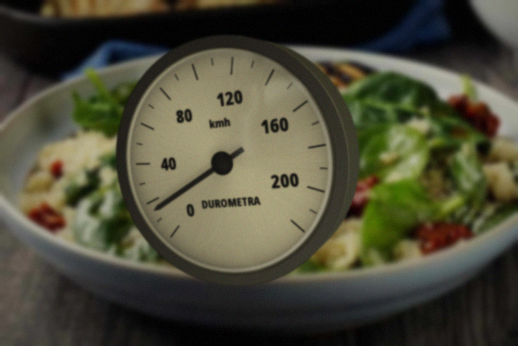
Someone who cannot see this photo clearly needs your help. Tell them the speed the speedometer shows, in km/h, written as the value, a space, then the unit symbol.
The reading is 15 km/h
